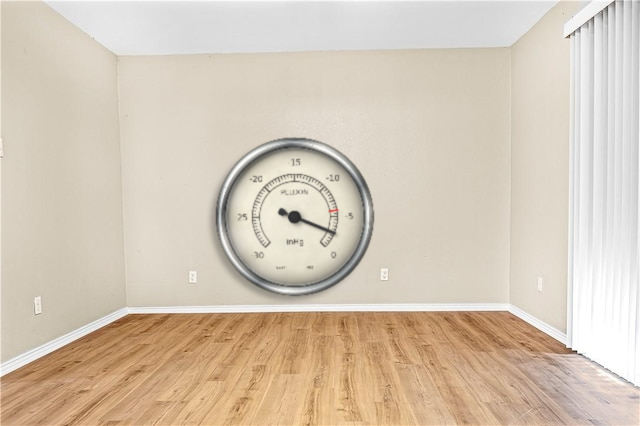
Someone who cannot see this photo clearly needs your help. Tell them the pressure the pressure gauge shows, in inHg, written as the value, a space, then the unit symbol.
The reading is -2.5 inHg
